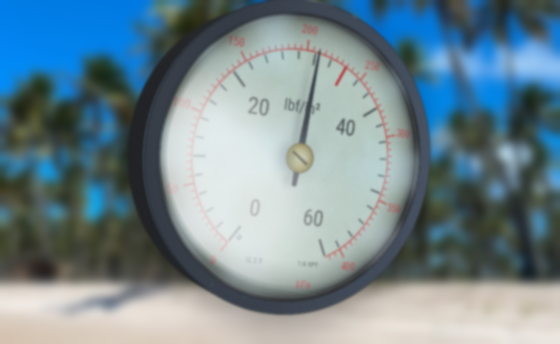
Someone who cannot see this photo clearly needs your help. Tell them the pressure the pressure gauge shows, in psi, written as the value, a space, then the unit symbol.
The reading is 30 psi
